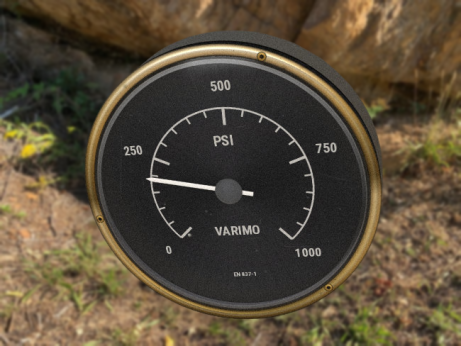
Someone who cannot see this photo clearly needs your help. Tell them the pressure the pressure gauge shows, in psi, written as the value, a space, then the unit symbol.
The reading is 200 psi
